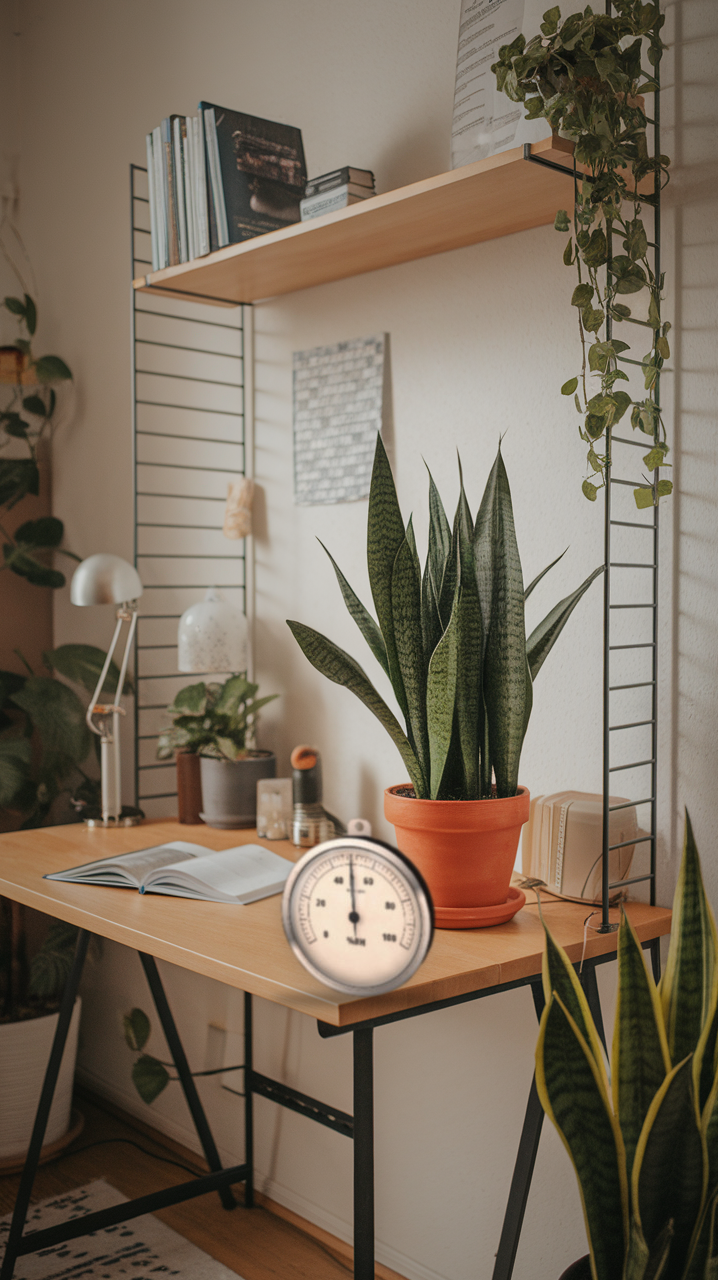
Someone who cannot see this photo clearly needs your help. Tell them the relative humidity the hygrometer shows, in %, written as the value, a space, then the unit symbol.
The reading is 50 %
